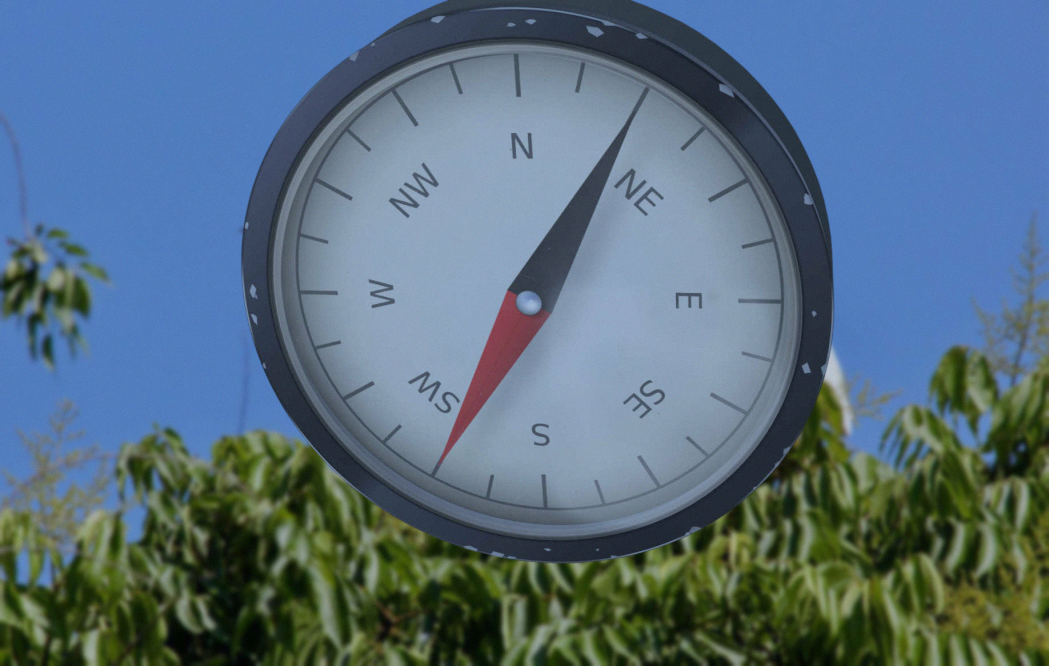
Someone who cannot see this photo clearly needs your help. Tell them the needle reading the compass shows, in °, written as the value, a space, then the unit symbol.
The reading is 210 °
